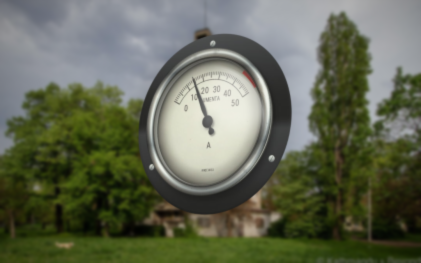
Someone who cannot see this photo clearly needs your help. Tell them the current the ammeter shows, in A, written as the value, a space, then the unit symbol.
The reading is 15 A
